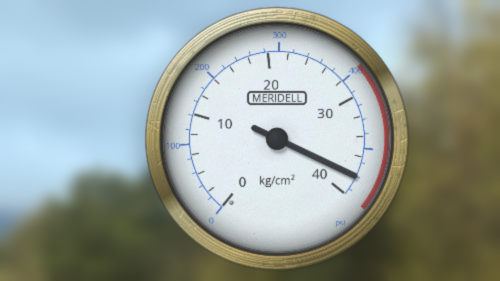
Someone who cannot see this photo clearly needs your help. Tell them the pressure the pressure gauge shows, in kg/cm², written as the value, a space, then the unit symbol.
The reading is 38 kg/cm²
